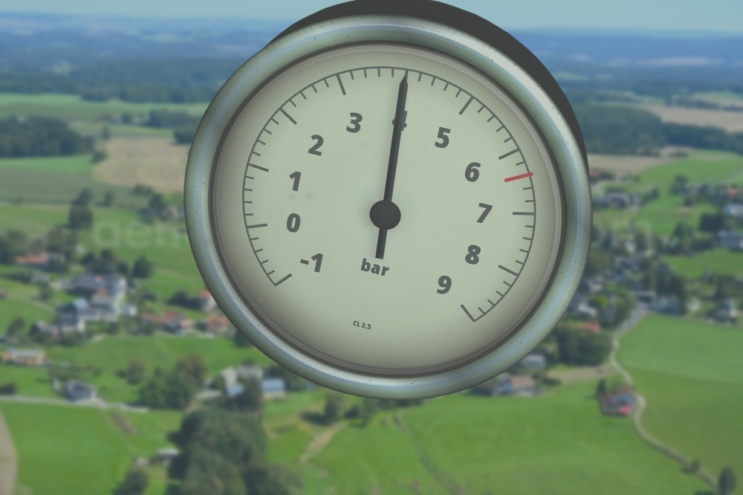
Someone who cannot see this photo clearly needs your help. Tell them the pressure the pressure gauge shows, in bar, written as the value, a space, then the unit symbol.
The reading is 4 bar
